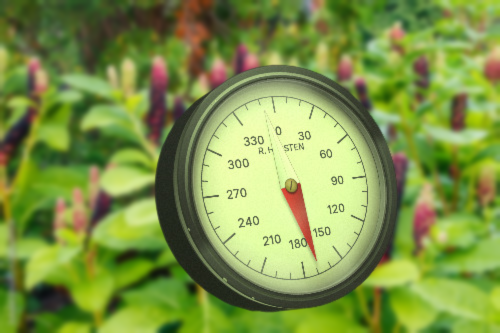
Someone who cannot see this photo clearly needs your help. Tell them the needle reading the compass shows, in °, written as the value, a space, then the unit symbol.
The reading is 170 °
